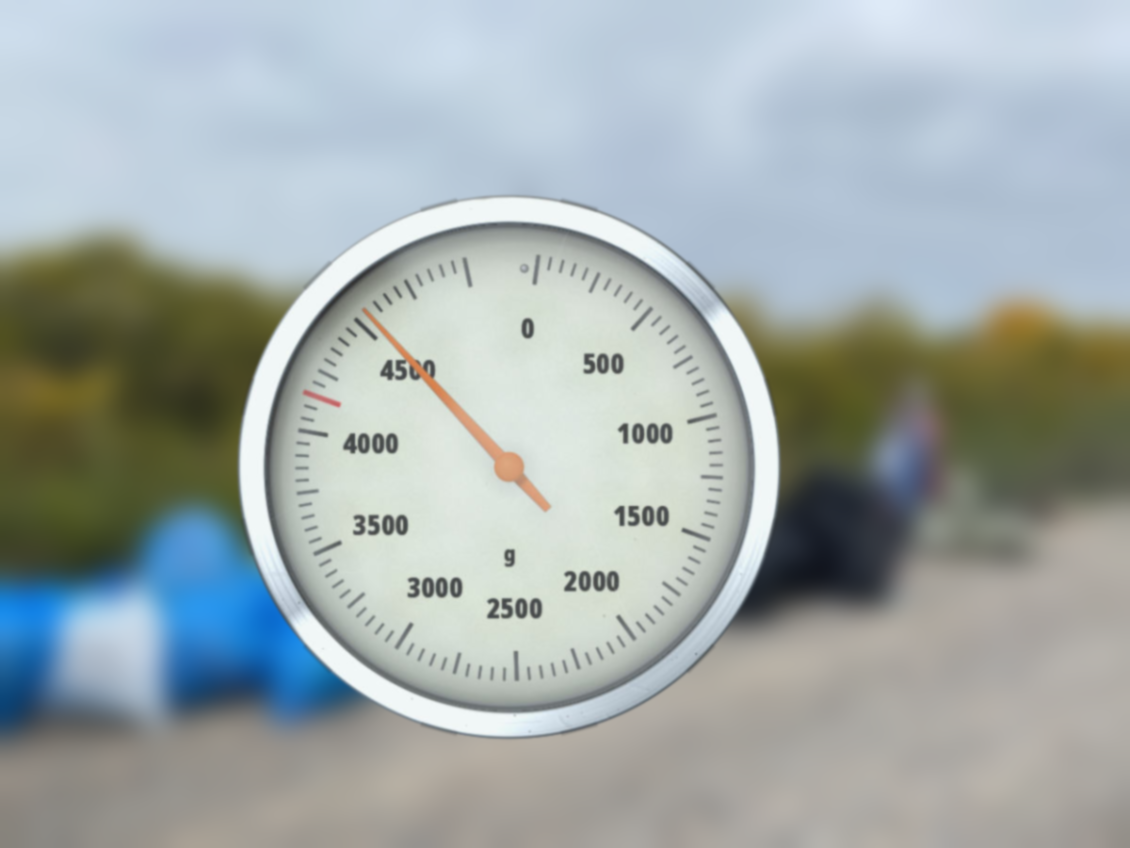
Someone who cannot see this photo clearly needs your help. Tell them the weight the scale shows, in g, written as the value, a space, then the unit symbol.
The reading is 4550 g
